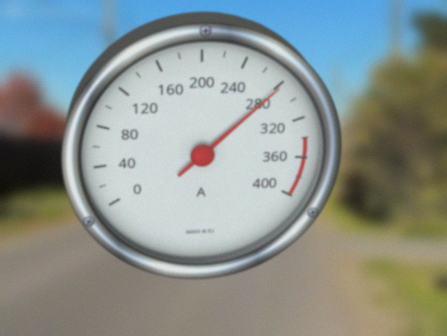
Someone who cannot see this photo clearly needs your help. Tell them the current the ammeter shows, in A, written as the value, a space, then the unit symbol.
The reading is 280 A
